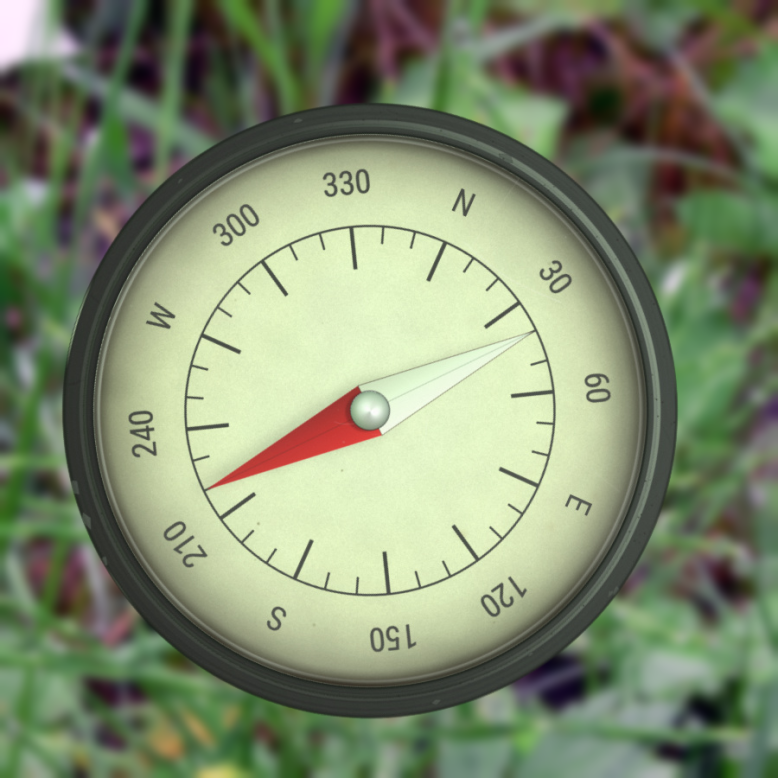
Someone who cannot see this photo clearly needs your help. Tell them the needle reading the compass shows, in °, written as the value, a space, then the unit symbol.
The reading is 220 °
